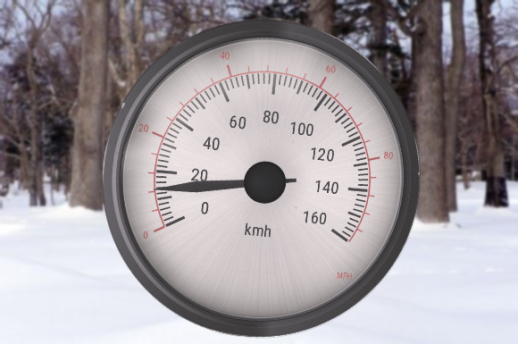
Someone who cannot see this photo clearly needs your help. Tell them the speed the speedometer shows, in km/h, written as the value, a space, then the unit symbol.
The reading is 14 km/h
